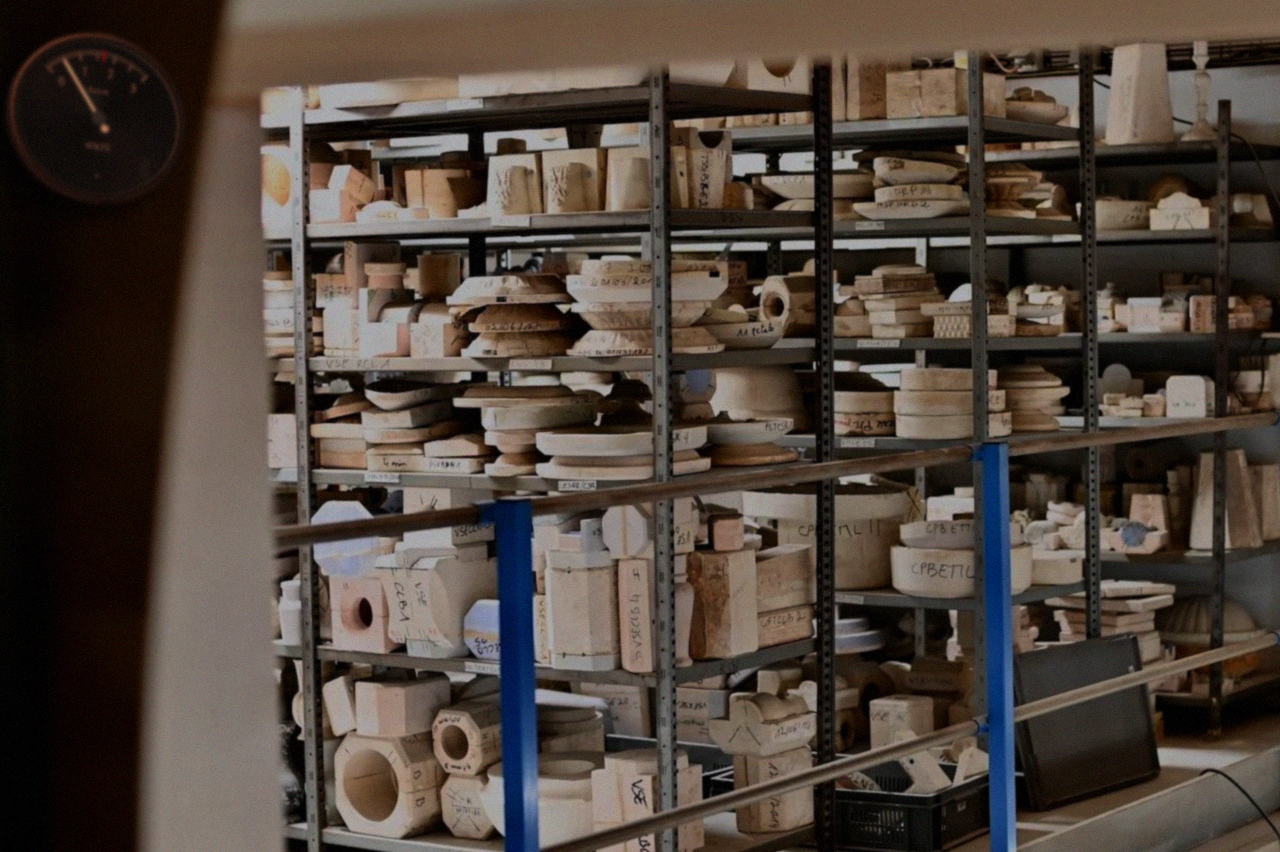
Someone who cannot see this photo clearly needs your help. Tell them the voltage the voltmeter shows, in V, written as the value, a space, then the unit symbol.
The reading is 0.5 V
